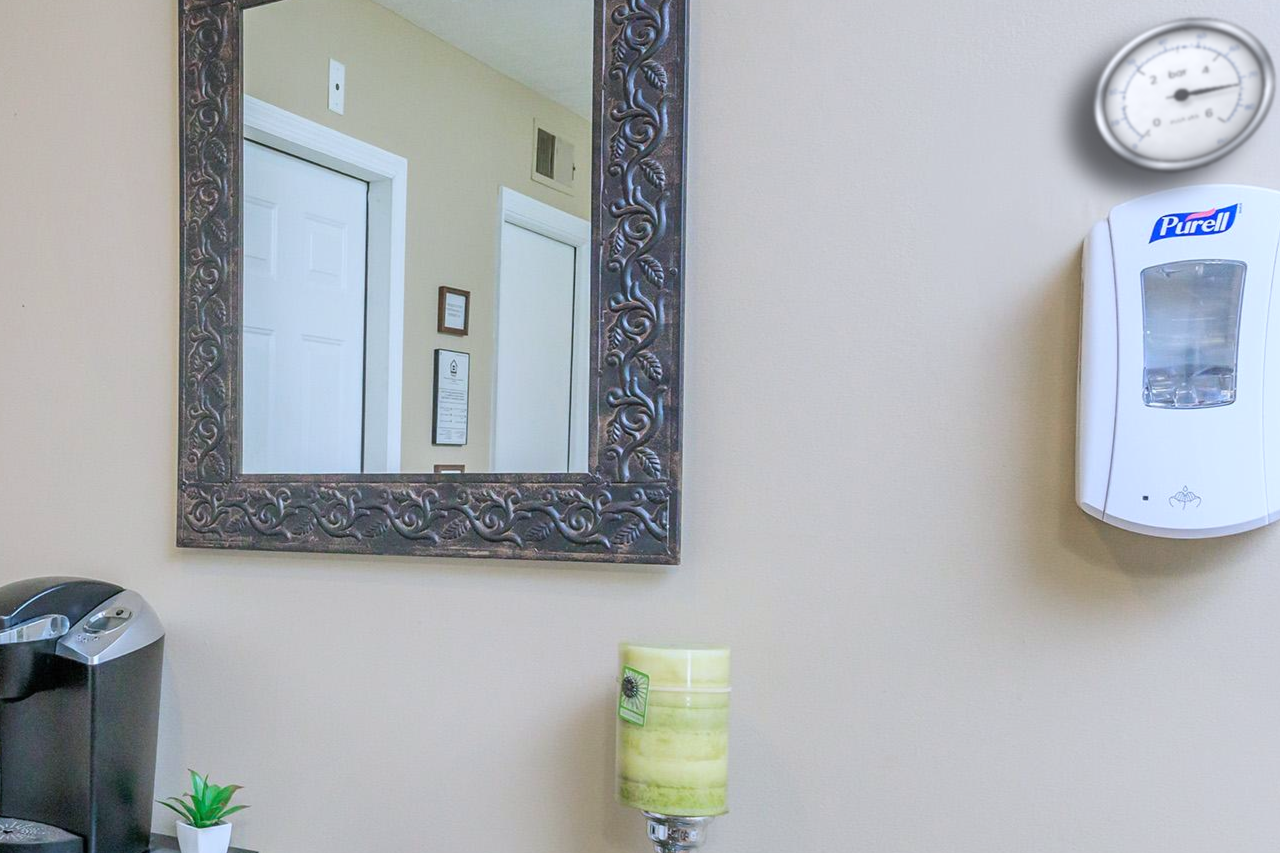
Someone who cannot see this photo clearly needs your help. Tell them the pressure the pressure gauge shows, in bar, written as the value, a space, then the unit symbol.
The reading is 5 bar
